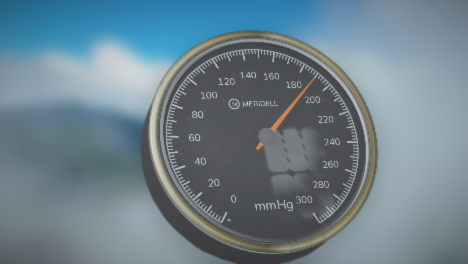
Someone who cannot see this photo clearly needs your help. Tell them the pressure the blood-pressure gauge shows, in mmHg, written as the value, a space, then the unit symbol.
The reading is 190 mmHg
